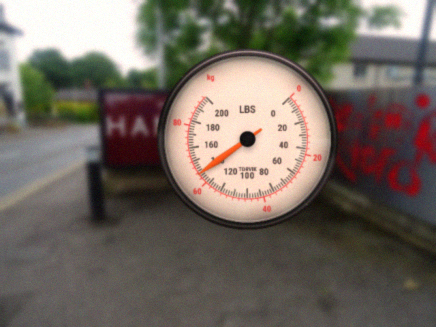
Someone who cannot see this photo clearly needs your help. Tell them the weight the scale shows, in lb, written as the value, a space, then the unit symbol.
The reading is 140 lb
